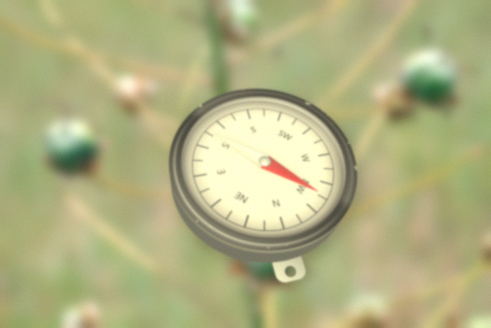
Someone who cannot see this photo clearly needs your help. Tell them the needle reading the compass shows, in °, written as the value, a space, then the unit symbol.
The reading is 315 °
